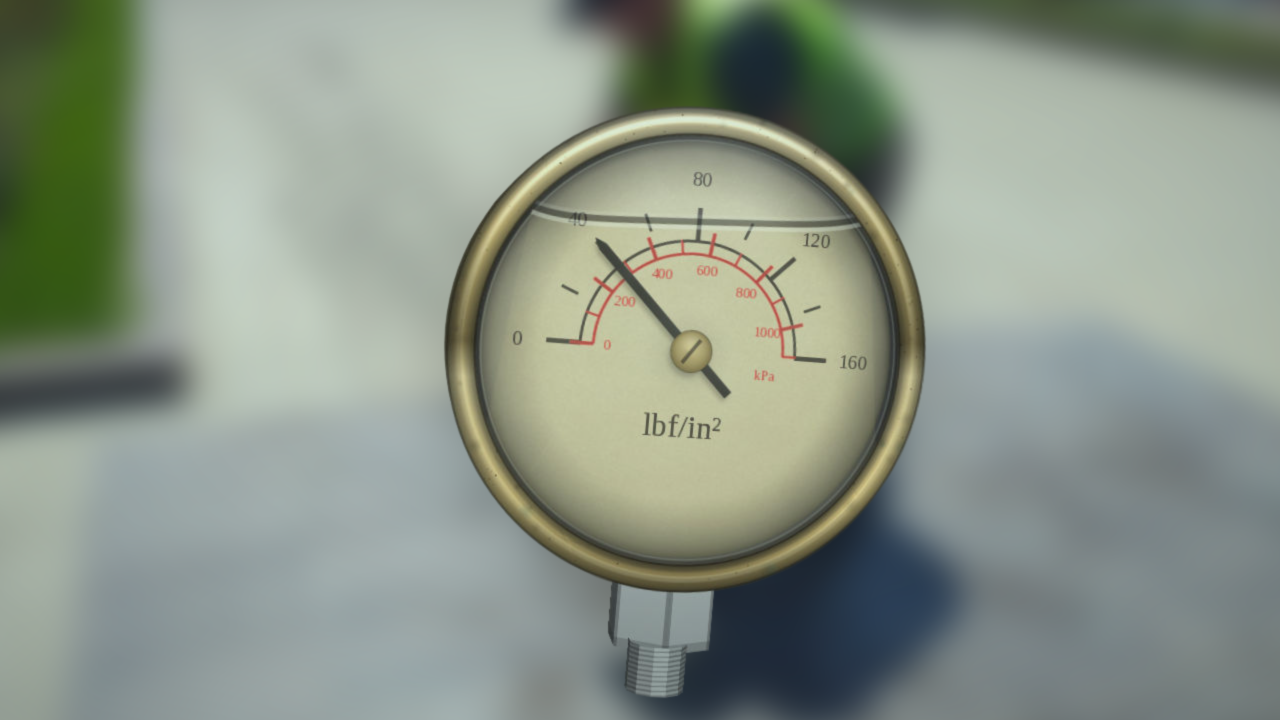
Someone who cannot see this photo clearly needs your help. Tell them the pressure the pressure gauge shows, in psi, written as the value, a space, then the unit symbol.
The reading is 40 psi
